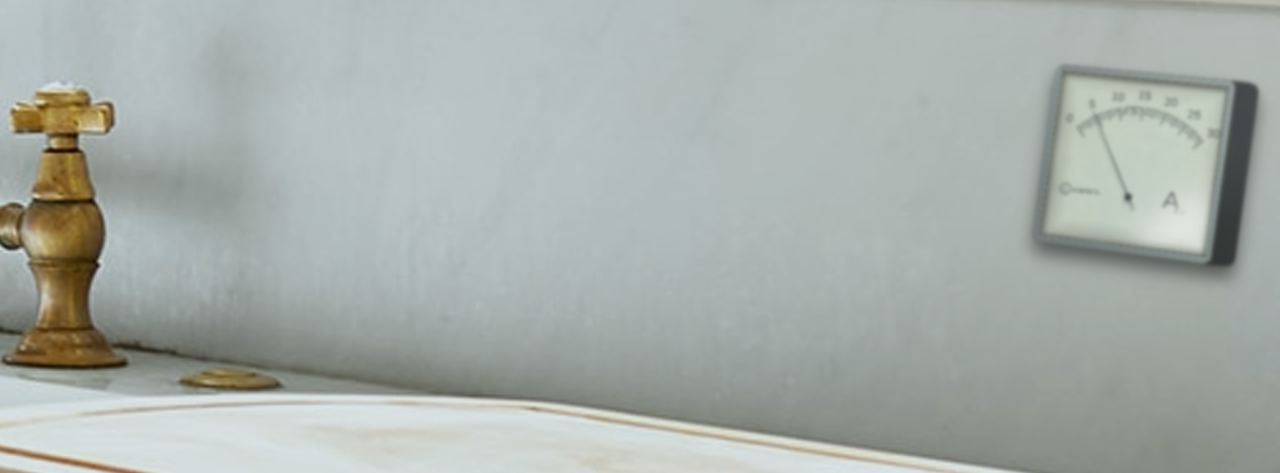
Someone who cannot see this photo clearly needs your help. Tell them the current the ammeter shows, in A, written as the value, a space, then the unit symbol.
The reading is 5 A
